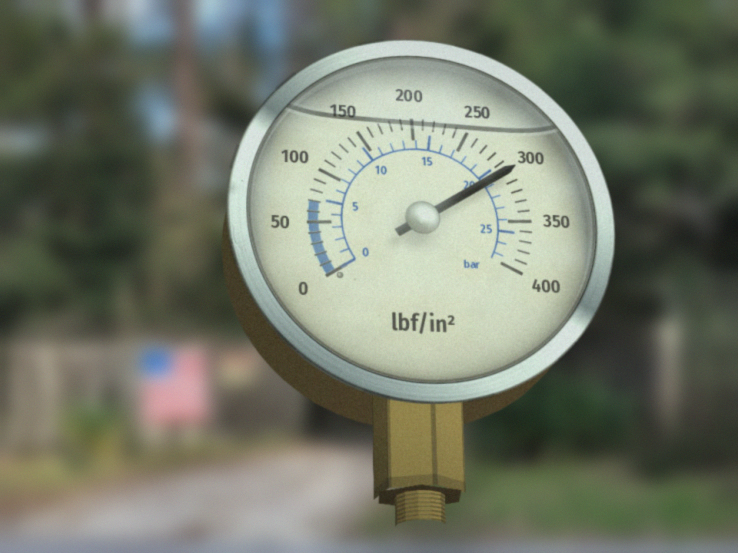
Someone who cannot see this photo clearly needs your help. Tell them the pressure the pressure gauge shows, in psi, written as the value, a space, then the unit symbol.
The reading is 300 psi
